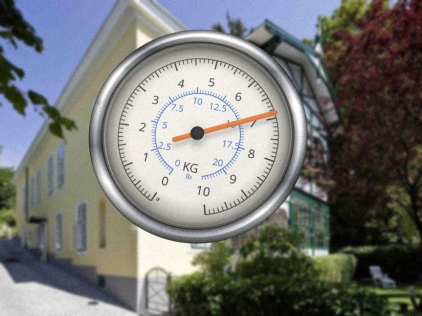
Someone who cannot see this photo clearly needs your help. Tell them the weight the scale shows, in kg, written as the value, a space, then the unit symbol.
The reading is 6.9 kg
